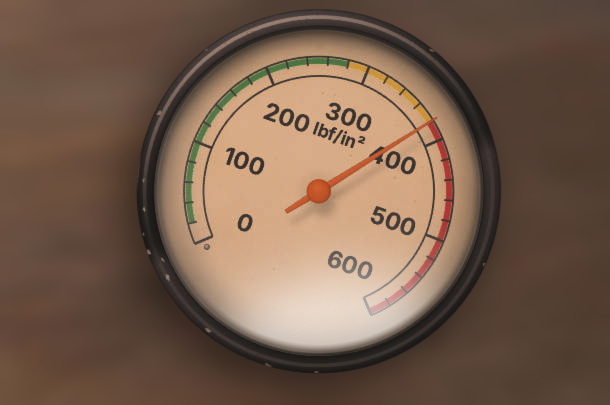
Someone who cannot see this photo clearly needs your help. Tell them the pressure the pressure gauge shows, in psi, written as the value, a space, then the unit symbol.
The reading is 380 psi
